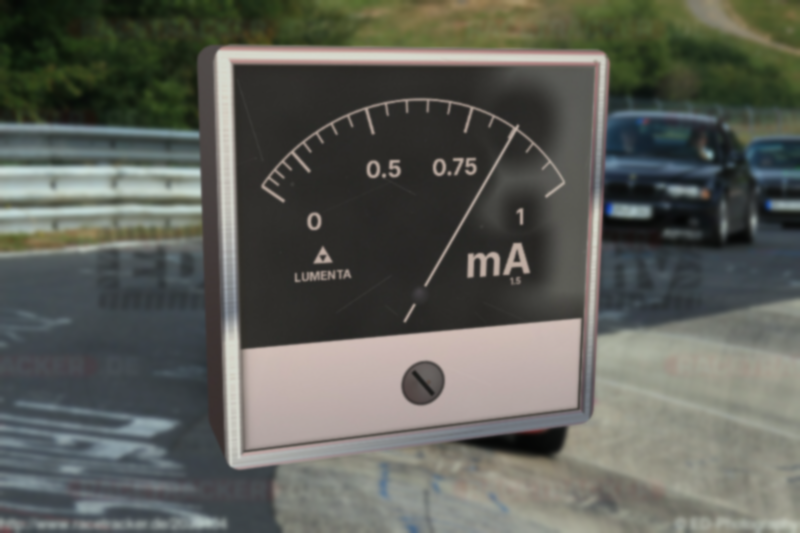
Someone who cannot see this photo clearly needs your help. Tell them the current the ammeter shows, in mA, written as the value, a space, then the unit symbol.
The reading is 0.85 mA
